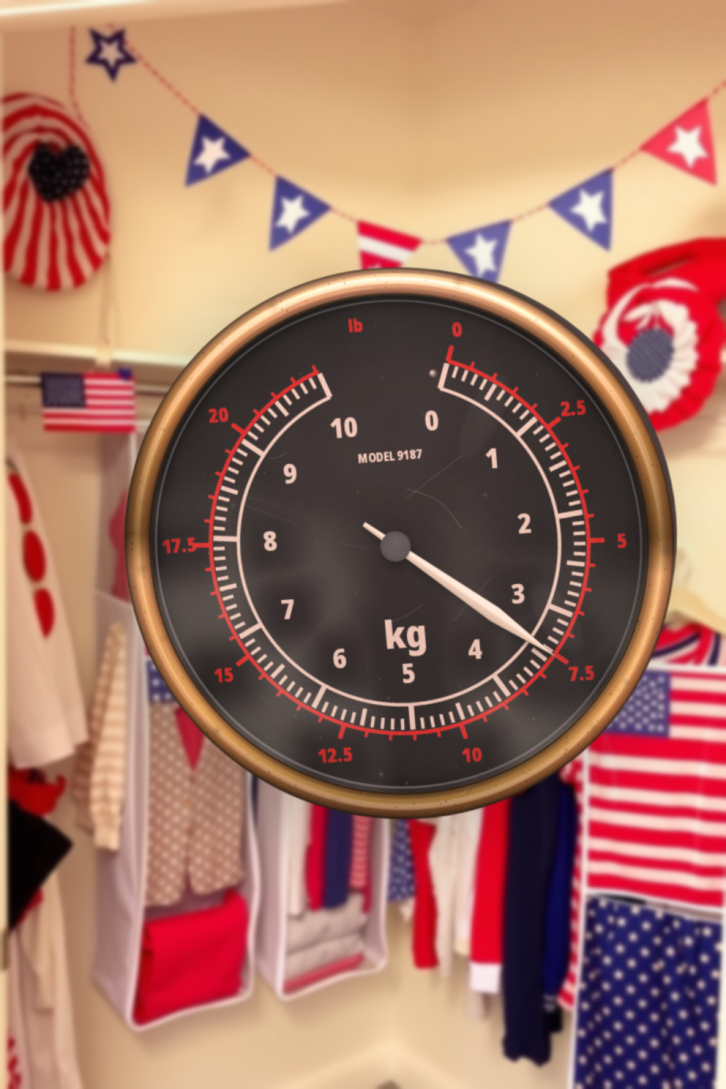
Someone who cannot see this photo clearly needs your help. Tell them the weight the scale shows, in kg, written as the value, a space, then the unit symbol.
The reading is 3.4 kg
